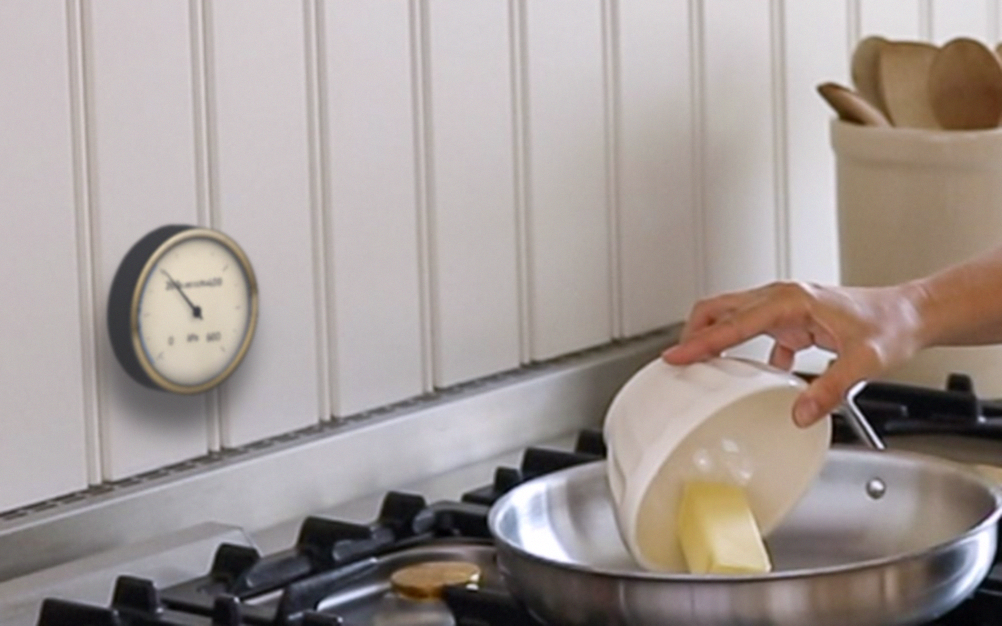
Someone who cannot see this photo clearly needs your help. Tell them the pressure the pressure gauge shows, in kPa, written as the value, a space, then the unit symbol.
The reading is 200 kPa
